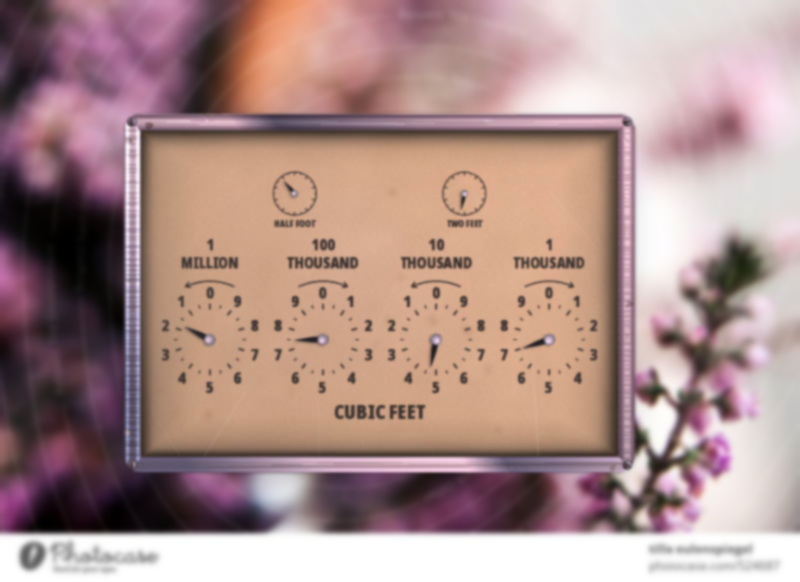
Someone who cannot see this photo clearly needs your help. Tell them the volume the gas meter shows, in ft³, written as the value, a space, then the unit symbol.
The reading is 174700 ft³
